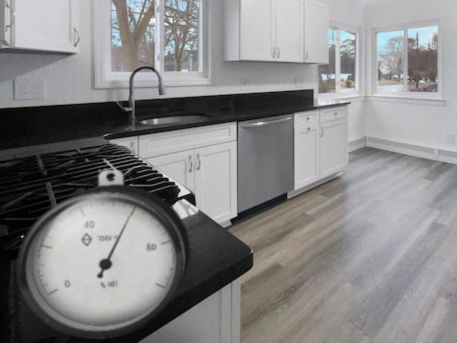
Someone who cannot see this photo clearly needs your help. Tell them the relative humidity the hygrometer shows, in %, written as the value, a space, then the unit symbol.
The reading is 60 %
